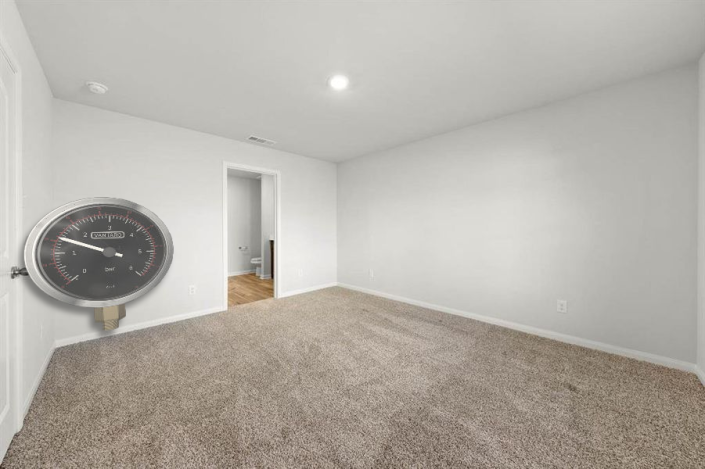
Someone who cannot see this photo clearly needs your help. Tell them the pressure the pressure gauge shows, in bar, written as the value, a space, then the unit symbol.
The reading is 1.5 bar
